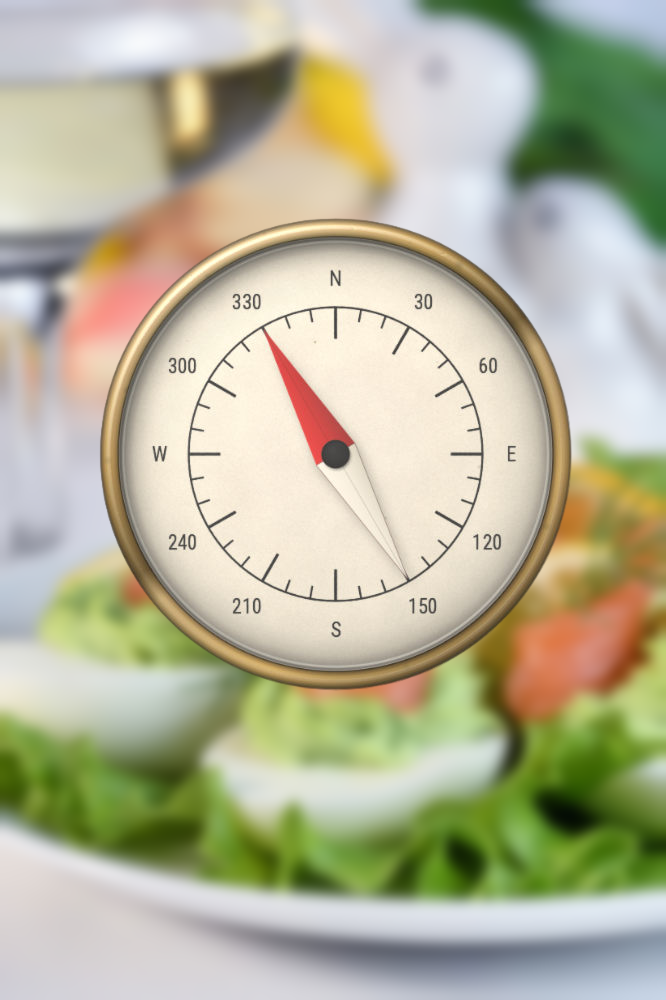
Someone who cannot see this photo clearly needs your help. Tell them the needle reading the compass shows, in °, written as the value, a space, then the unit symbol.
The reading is 330 °
